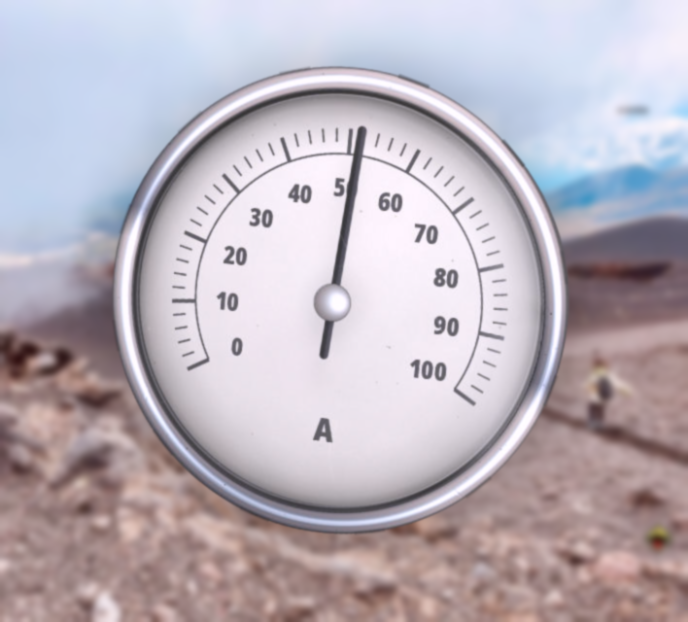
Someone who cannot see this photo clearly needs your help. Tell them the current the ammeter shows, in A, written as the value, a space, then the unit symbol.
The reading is 52 A
